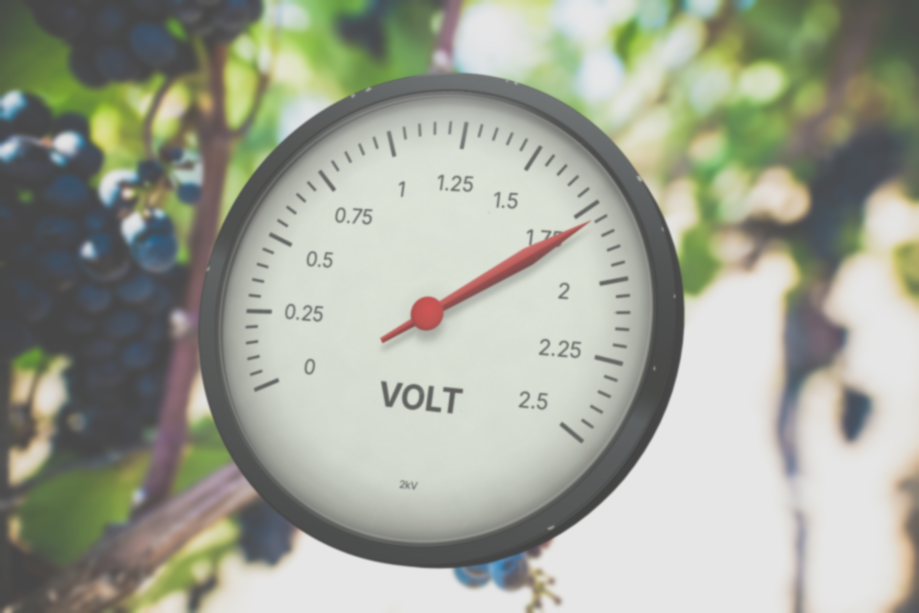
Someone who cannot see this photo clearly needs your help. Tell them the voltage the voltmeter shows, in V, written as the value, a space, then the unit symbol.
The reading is 1.8 V
